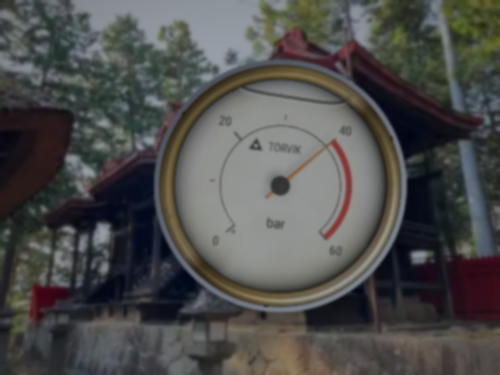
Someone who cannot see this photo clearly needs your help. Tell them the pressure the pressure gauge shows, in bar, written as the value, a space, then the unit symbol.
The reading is 40 bar
